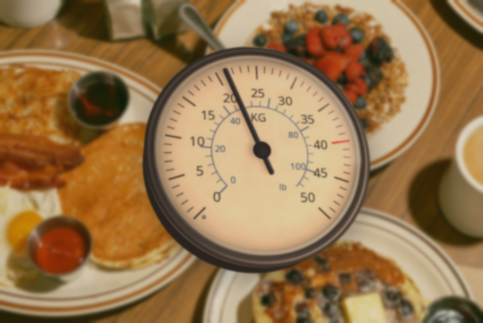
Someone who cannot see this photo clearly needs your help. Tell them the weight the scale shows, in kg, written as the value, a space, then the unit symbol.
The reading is 21 kg
